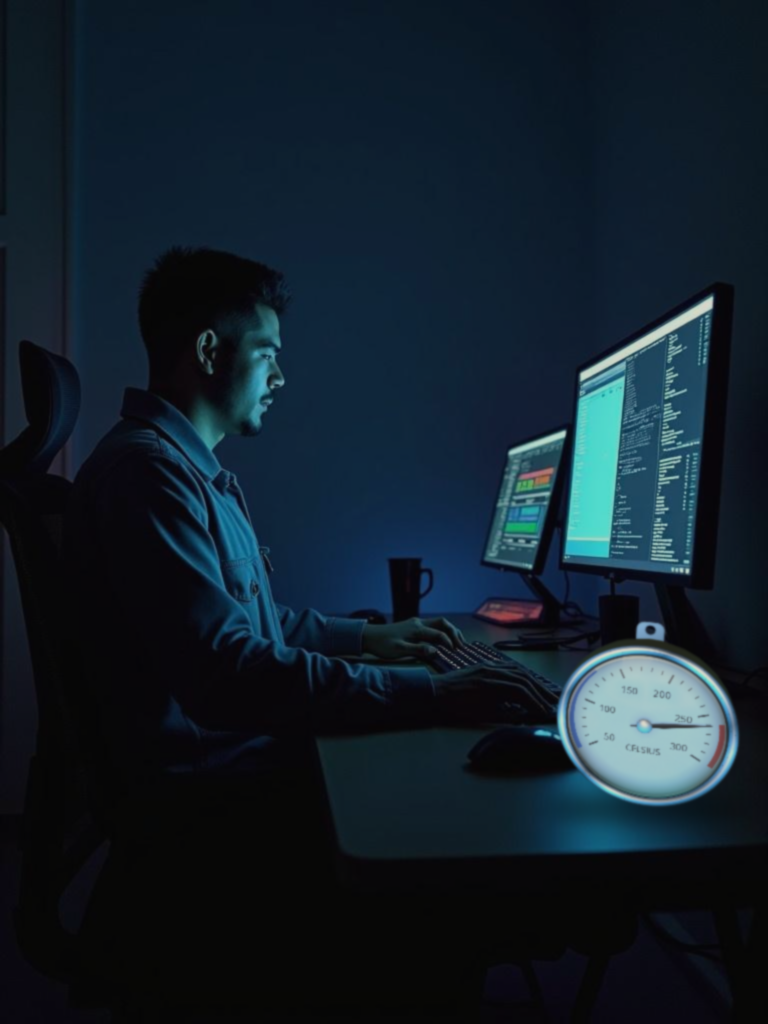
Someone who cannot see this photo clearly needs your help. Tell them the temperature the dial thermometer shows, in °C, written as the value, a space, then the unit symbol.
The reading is 260 °C
